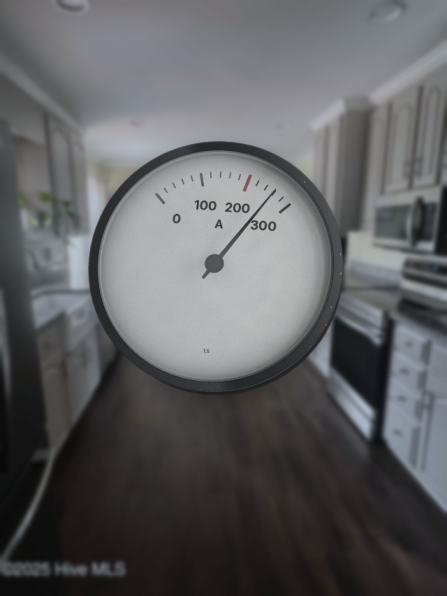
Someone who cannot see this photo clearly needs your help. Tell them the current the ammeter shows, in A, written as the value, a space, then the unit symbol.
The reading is 260 A
